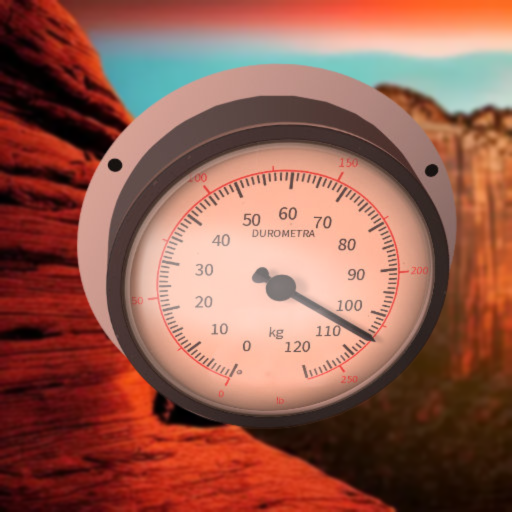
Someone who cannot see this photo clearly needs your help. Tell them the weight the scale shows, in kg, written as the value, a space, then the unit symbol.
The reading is 105 kg
